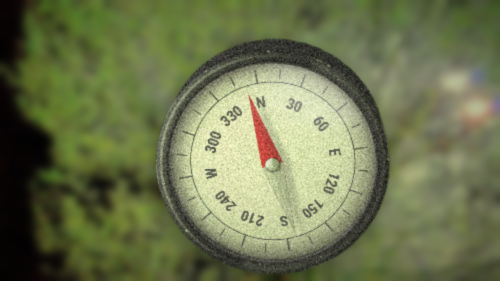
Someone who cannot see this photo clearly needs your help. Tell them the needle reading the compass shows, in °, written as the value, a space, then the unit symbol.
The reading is 352.5 °
